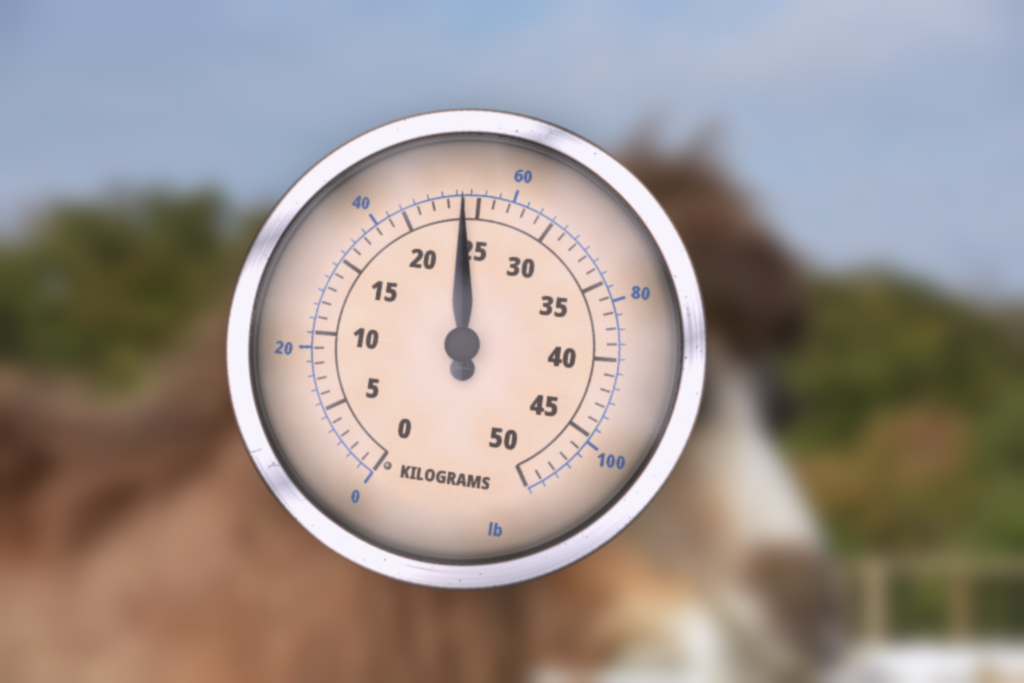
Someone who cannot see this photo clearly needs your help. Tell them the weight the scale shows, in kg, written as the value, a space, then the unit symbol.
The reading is 24 kg
